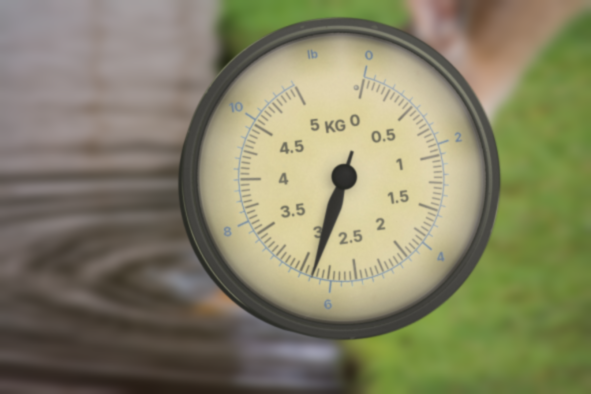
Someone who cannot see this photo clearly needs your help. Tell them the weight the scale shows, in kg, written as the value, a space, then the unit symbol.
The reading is 2.9 kg
